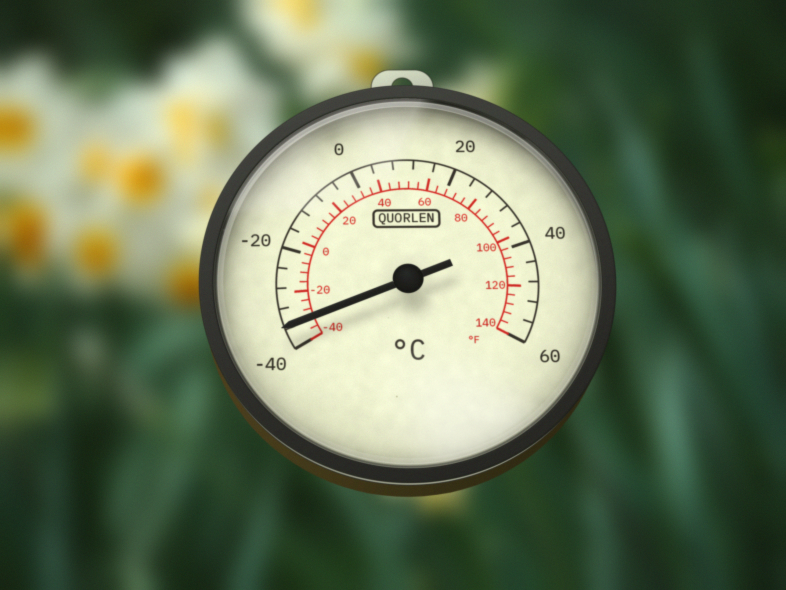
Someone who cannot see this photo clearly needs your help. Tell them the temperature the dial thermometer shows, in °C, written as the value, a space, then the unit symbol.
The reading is -36 °C
